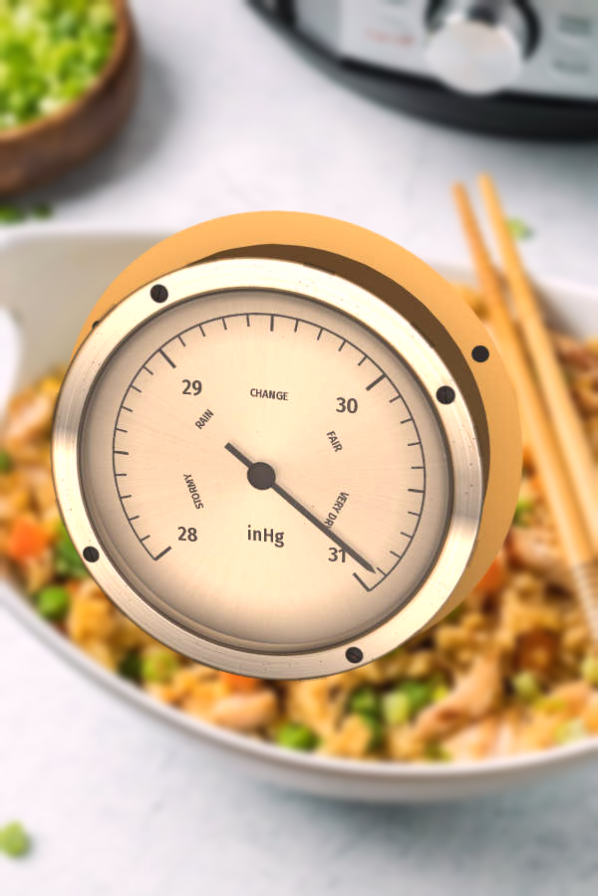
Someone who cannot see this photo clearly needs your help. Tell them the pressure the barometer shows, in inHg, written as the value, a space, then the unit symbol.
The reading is 30.9 inHg
